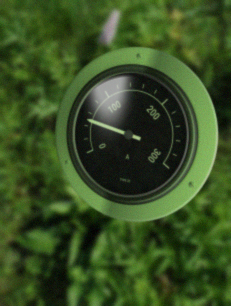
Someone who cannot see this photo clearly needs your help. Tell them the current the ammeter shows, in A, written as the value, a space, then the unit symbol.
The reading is 50 A
